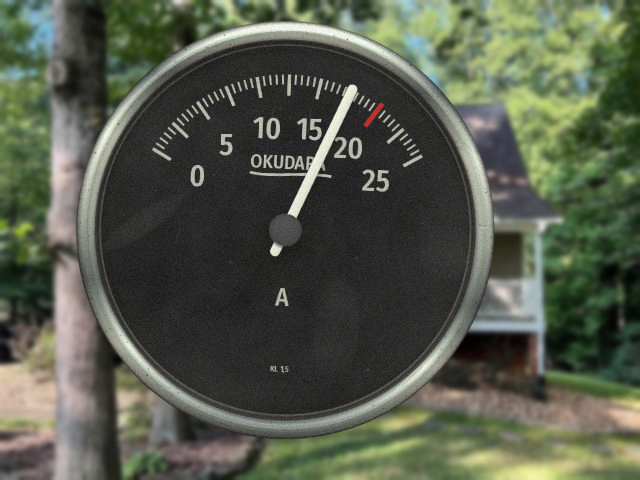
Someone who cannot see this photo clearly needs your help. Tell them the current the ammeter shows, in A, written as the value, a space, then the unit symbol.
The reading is 17.5 A
